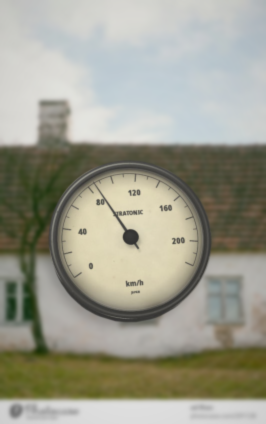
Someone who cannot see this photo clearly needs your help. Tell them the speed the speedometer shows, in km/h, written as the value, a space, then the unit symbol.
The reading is 85 km/h
